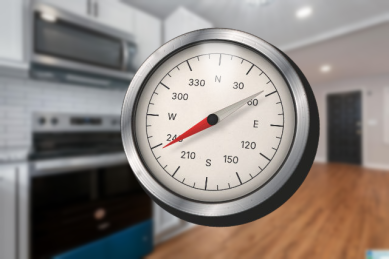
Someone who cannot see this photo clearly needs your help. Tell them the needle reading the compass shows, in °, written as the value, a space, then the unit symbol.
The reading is 235 °
